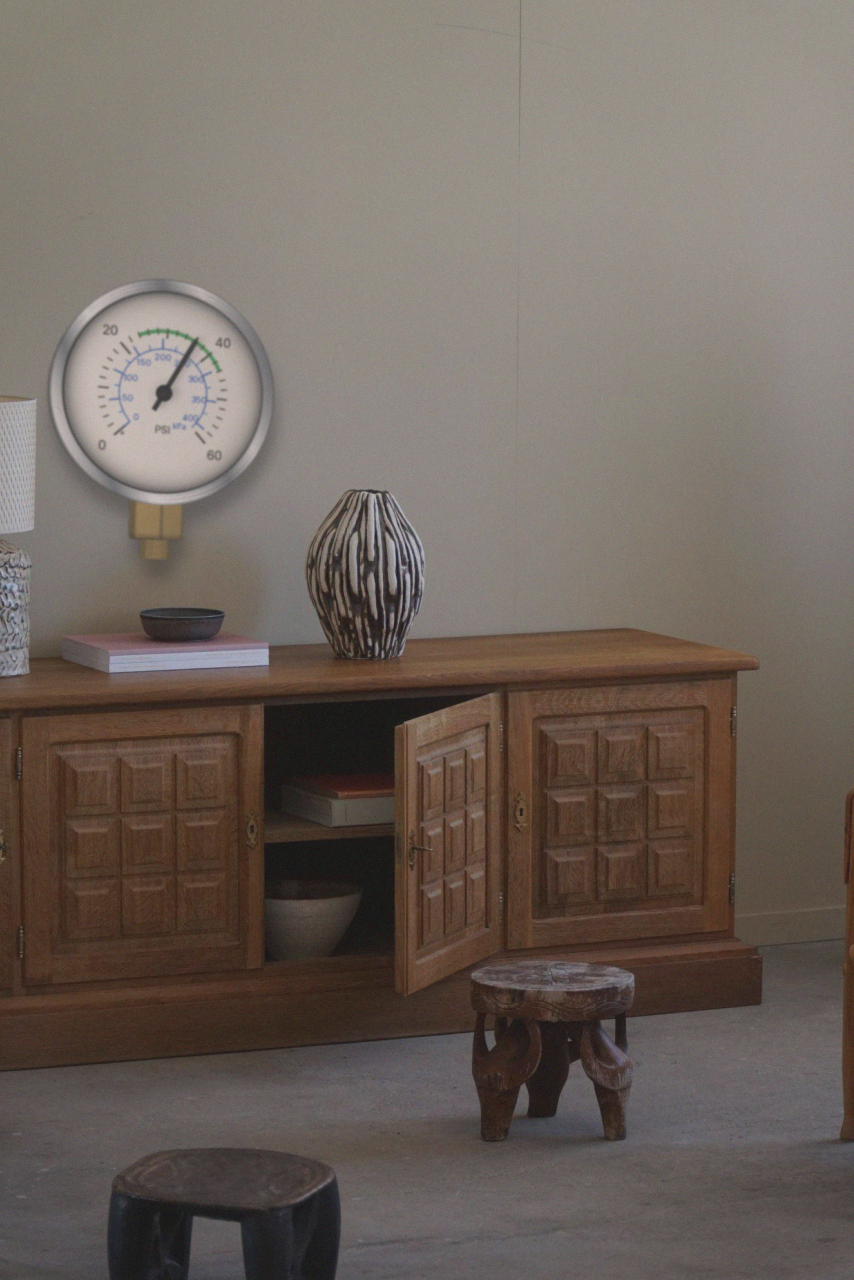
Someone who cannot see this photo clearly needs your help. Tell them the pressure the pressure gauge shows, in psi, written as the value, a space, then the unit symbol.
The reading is 36 psi
